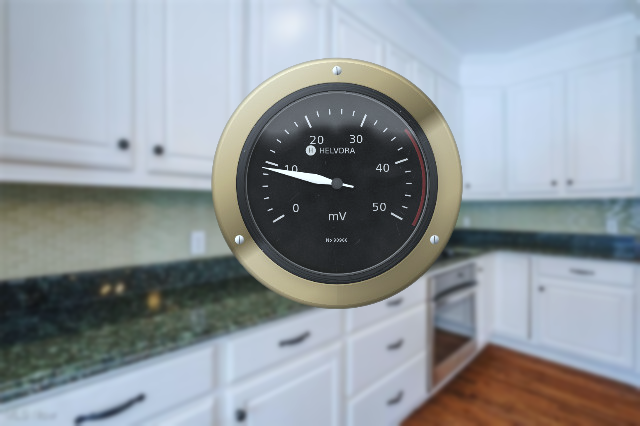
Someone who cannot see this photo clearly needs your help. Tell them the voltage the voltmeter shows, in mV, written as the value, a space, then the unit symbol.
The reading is 9 mV
